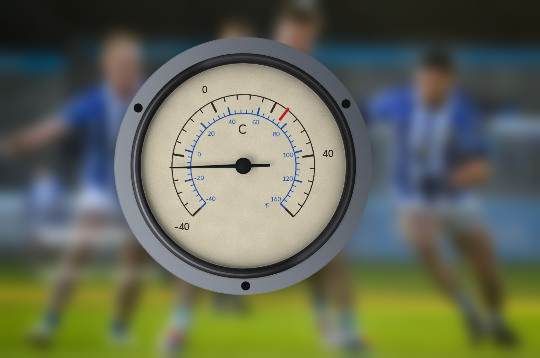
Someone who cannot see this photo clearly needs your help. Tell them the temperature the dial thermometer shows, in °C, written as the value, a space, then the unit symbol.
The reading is -24 °C
